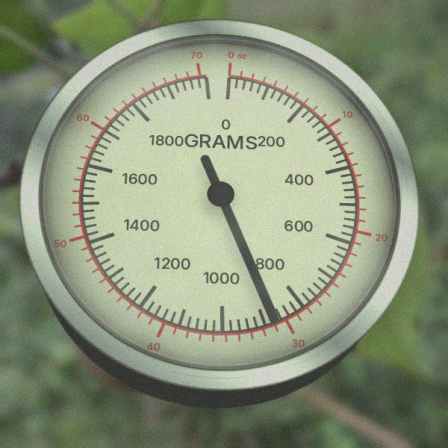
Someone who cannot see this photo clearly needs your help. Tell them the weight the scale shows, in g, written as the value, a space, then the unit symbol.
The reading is 880 g
